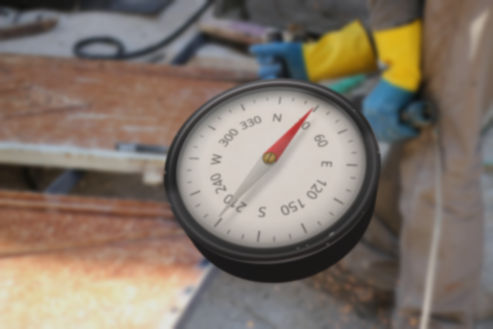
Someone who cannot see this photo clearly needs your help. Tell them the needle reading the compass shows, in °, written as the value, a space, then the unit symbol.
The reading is 30 °
